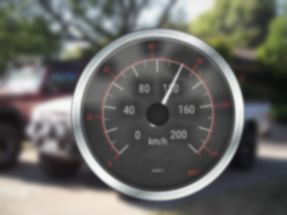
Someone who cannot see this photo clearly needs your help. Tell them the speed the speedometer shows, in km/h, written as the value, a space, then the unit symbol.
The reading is 120 km/h
